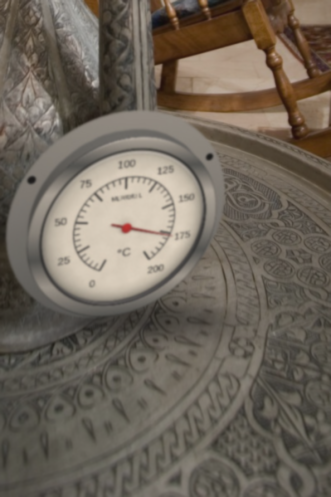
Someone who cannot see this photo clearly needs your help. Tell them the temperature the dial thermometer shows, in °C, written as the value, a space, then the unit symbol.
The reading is 175 °C
